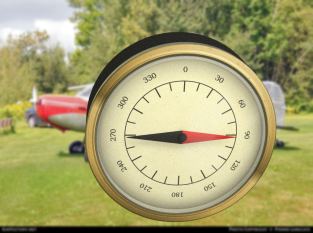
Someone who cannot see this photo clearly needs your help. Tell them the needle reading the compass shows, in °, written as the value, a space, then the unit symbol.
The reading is 90 °
